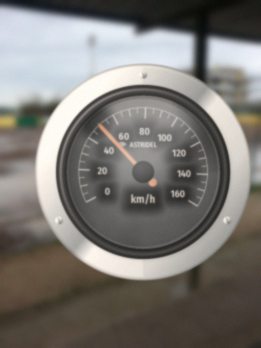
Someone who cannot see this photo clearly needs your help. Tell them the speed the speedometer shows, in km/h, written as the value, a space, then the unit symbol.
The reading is 50 km/h
